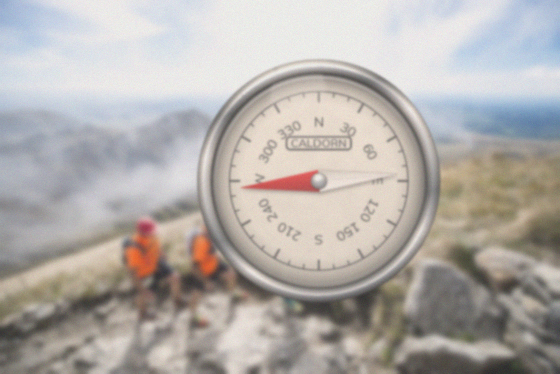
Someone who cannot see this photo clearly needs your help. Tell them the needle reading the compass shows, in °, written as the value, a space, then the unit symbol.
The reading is 265 °
